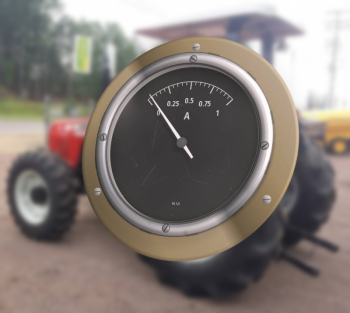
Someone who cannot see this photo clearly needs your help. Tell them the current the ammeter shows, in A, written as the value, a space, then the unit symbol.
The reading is 0.05 A
